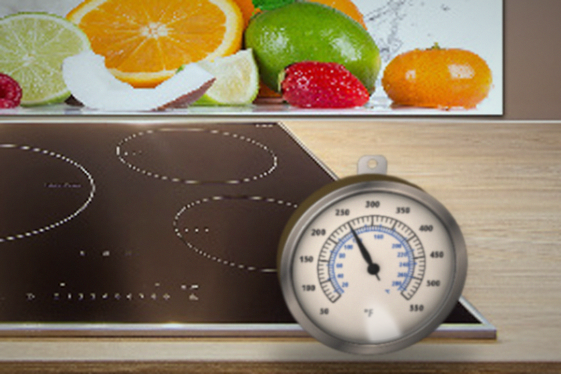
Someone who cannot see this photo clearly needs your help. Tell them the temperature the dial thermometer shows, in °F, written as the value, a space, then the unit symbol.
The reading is 250 °F
